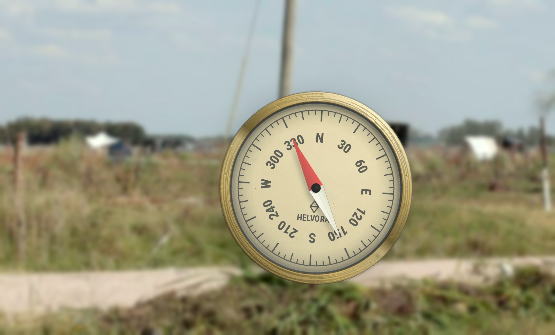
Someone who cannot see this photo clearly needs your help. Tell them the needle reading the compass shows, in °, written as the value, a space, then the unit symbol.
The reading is 330 °
